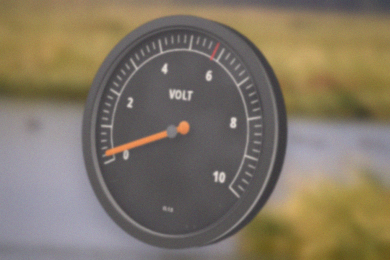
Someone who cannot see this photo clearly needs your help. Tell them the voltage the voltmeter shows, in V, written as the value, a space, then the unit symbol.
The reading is 0.2 V
